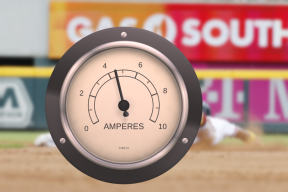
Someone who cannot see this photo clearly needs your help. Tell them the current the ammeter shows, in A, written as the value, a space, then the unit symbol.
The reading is 4.5 A
